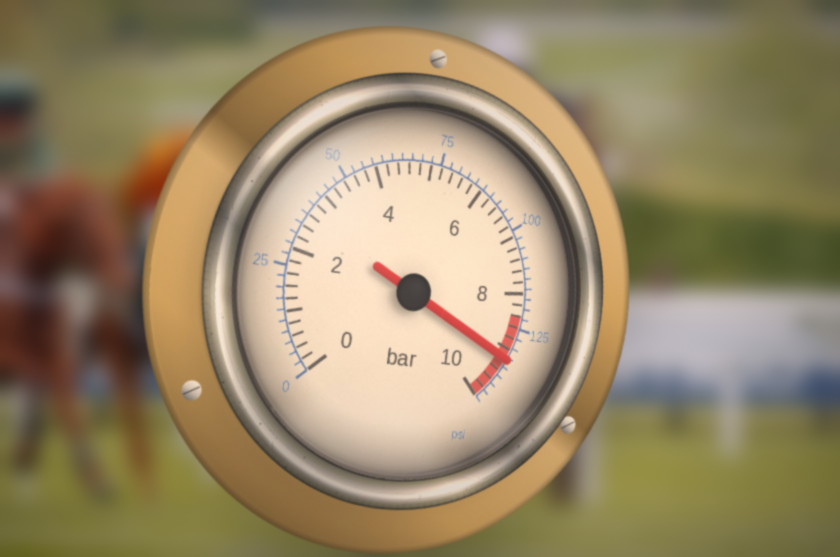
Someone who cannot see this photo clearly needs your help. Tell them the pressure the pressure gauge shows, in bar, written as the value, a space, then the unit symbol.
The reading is 9.2 bar
